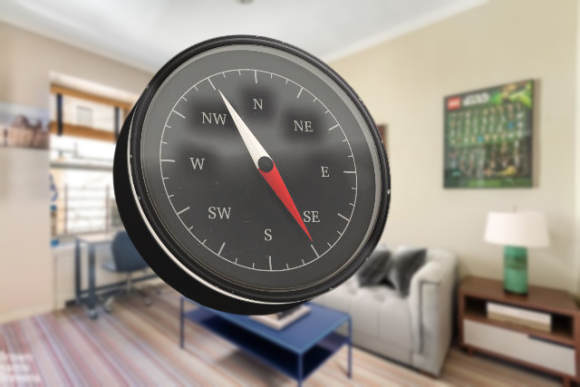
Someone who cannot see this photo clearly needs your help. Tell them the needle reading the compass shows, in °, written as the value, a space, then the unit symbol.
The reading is 150 °
